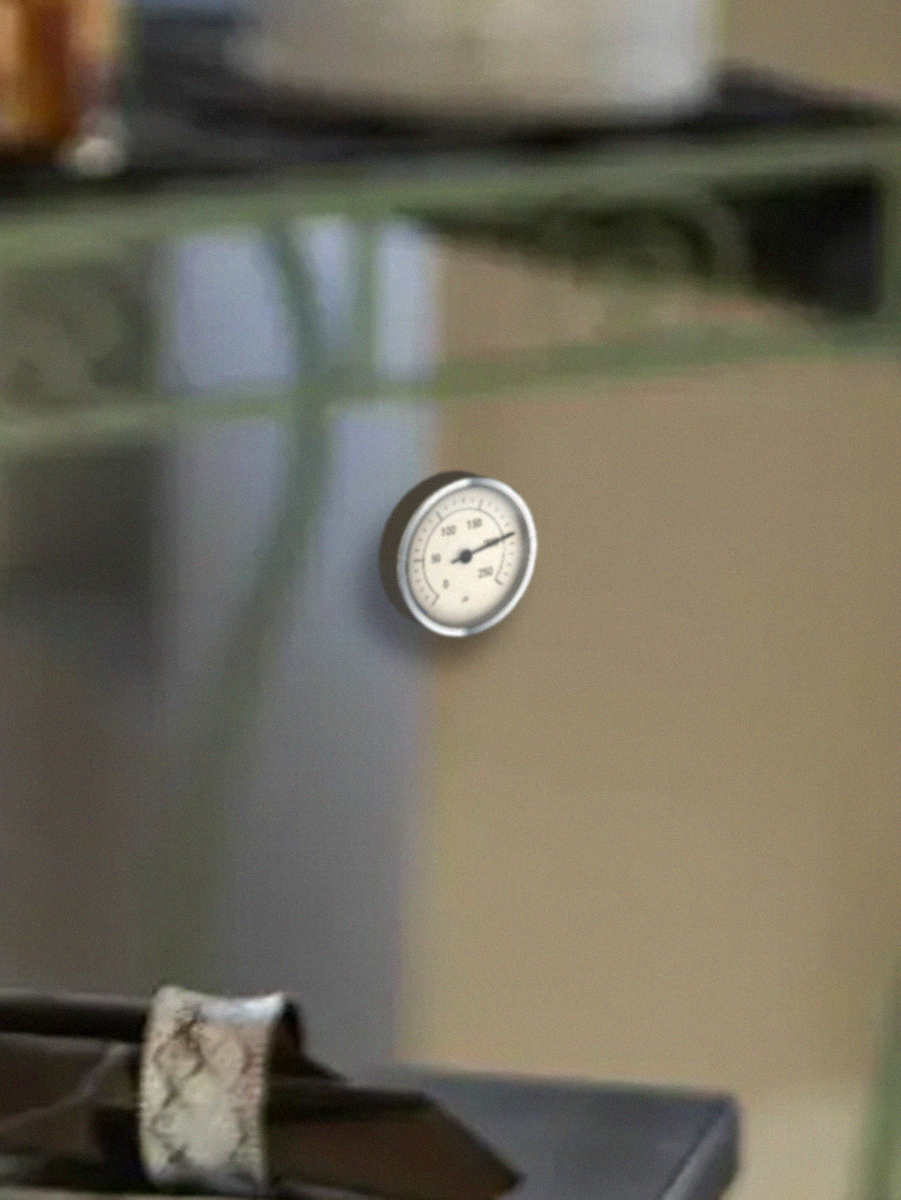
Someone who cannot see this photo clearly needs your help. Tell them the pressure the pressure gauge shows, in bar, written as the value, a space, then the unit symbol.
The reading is 200 bar
